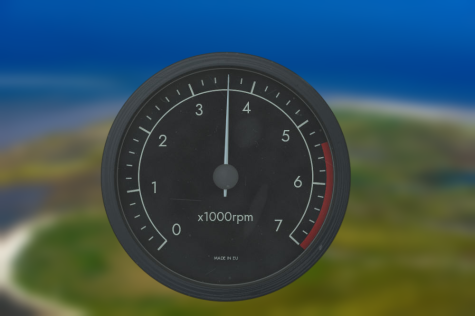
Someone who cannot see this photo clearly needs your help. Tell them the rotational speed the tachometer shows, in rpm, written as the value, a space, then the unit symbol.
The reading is 3600 rpm
